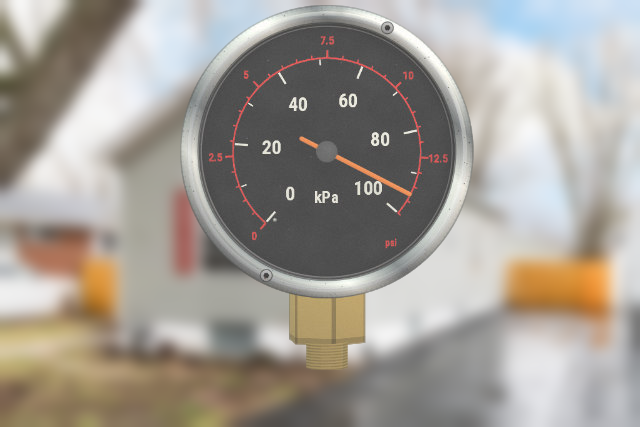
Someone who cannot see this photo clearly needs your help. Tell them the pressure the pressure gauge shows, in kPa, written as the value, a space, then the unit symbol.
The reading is 95 kPa
